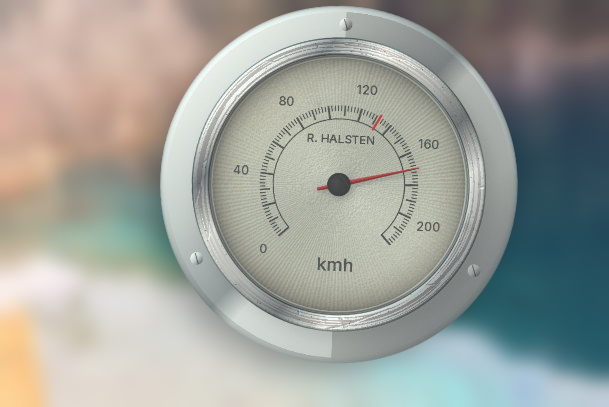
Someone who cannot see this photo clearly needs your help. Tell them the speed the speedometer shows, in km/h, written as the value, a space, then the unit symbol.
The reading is 170 km/h
